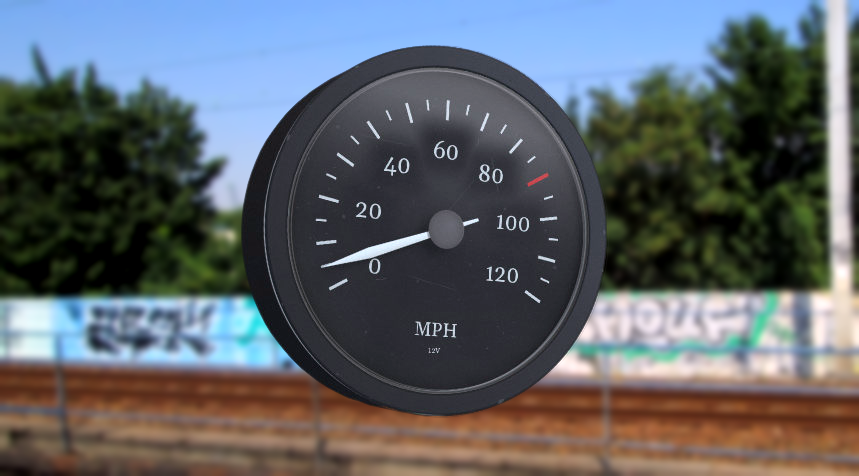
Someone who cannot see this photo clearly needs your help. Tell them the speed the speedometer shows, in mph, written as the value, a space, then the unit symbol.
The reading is 5 mph
